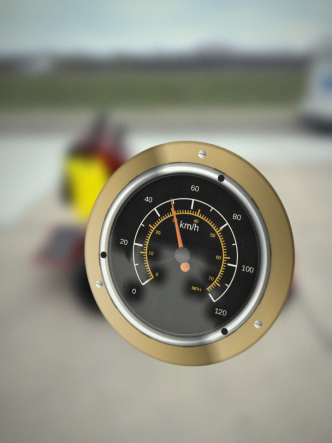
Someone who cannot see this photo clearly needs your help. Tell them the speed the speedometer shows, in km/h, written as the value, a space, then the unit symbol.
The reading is 50 km/h
